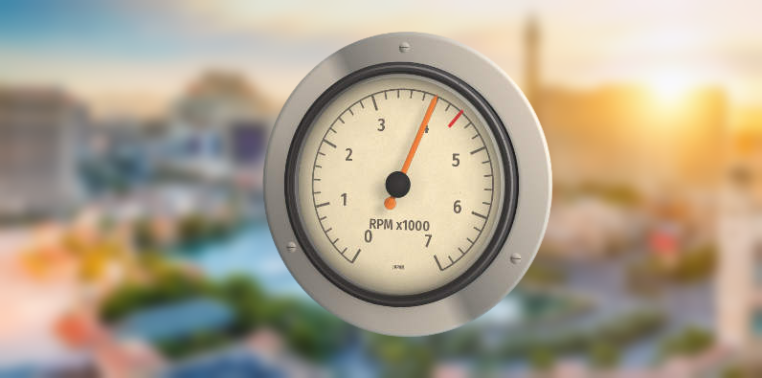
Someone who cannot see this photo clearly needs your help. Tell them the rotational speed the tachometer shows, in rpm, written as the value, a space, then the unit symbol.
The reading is 4000 rpm
